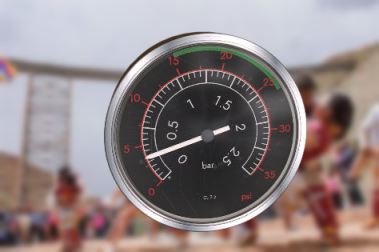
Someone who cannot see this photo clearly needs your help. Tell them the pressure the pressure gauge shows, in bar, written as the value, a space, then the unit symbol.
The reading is 0.25 bar
